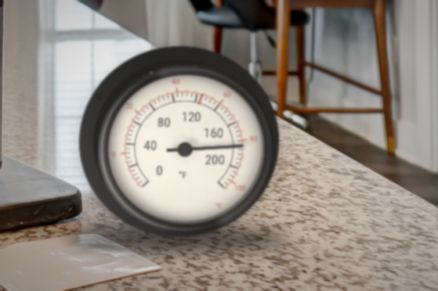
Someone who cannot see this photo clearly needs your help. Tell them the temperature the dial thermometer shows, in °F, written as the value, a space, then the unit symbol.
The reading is 180 °F
